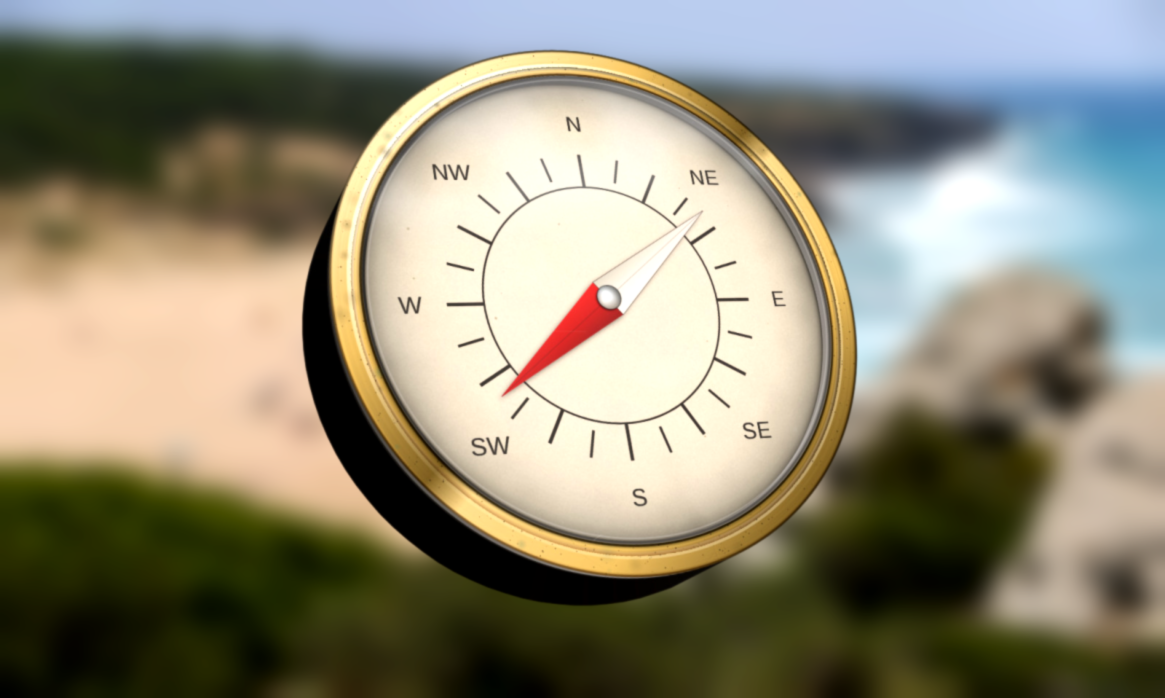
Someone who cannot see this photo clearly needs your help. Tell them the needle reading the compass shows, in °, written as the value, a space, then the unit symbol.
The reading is 232.5 °
